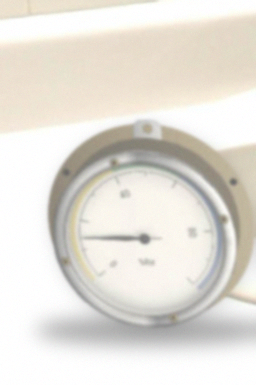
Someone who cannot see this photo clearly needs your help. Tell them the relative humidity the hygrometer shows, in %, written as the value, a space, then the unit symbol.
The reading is 15 %
